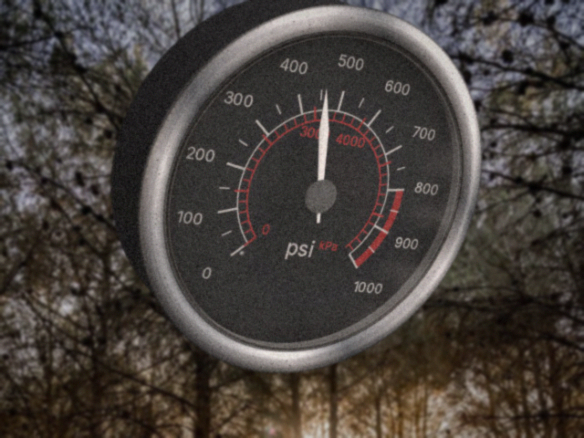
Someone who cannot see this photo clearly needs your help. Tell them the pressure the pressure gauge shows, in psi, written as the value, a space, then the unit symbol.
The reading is 450 psi
